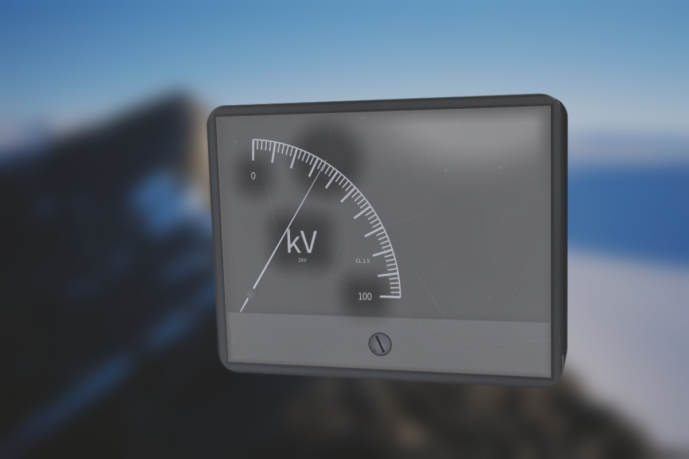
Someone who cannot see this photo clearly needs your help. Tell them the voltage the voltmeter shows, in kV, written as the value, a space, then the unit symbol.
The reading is 34 kV
